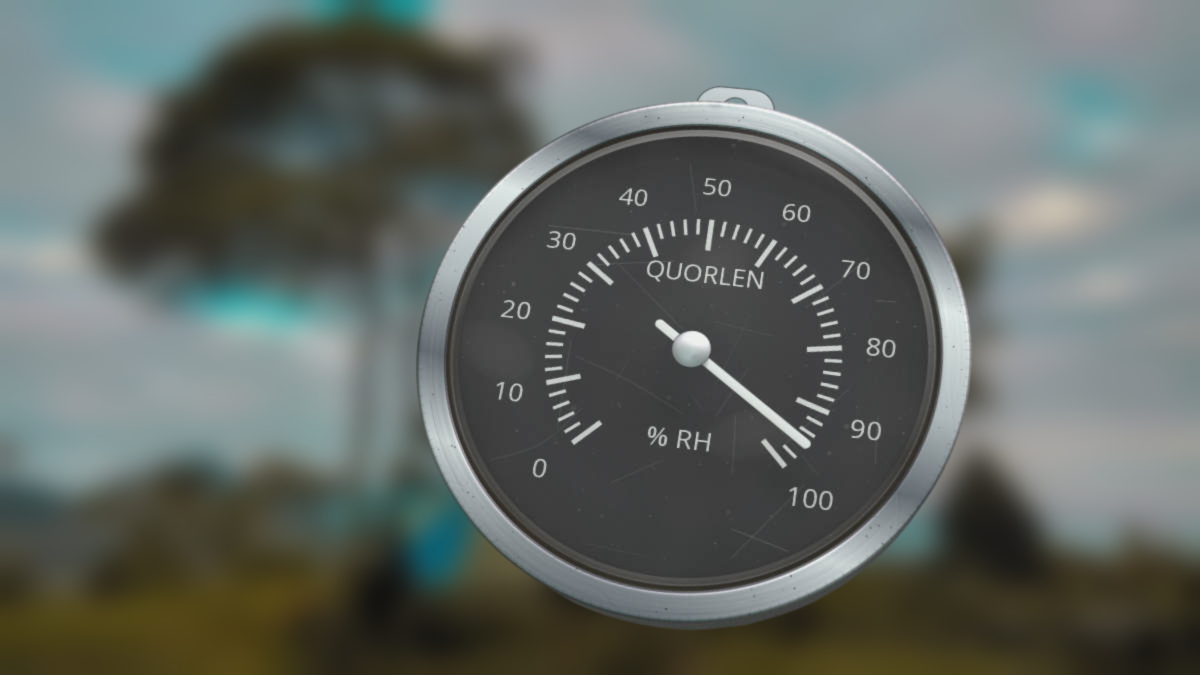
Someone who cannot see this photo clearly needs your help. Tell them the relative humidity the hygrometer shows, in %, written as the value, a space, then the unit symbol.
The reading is 96 %
